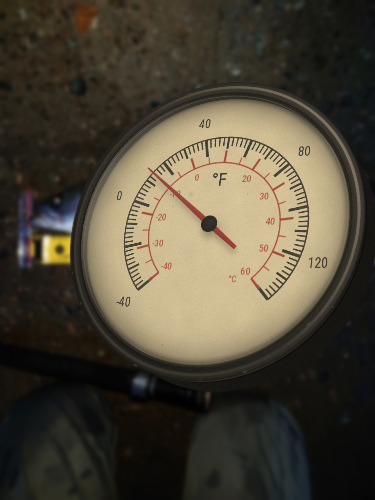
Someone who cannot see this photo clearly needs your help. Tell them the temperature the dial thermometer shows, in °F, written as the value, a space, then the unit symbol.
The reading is 14 °F
